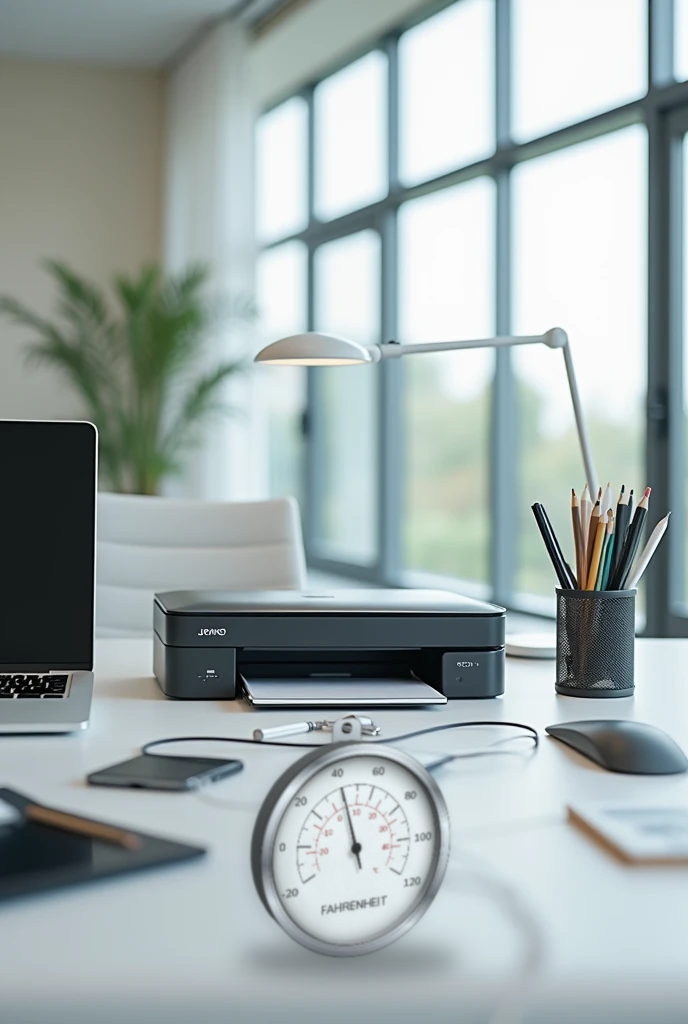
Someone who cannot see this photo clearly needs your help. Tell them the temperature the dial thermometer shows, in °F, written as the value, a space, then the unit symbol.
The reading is 40 °F
